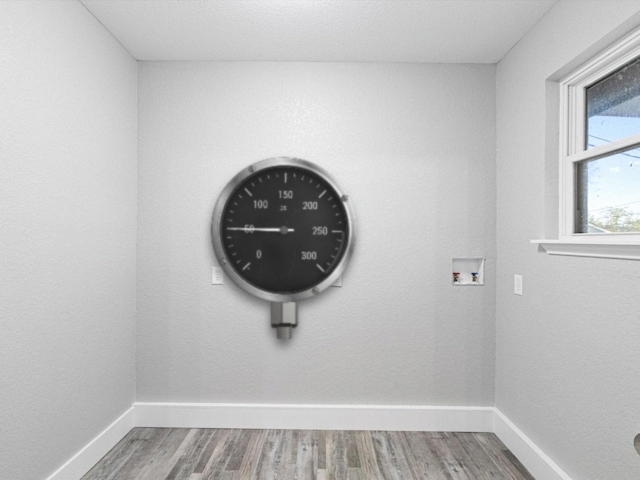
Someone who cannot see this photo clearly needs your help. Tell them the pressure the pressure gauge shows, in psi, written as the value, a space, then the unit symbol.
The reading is 50 psi
